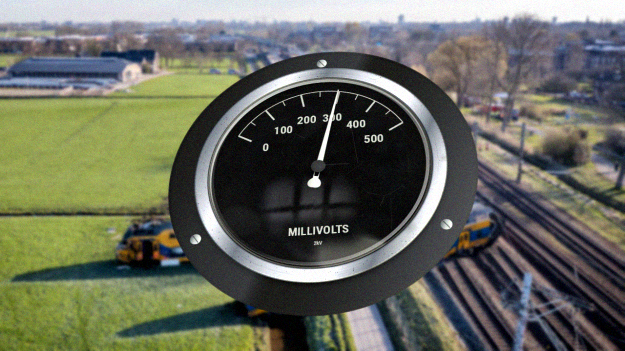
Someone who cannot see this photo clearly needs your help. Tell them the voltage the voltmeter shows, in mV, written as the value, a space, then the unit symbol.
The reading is 300 mV
